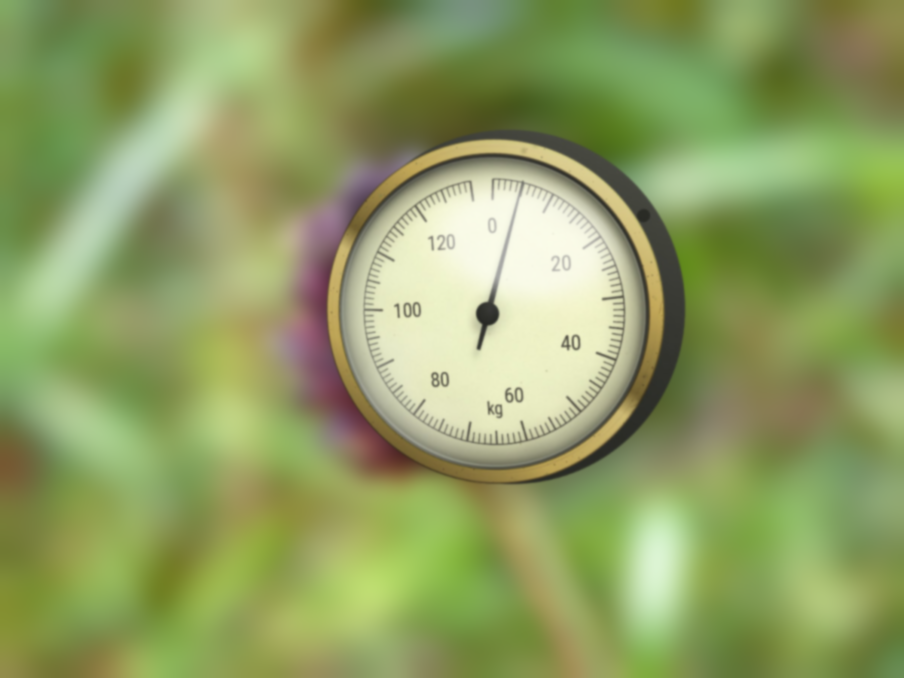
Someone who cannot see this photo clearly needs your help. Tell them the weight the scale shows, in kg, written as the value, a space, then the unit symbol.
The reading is 5 kg
